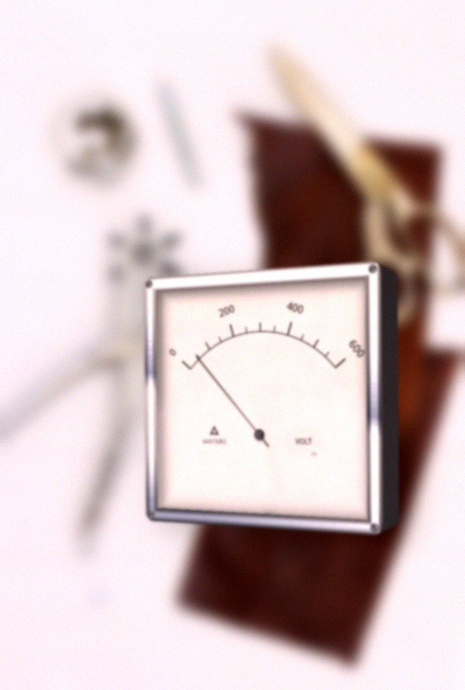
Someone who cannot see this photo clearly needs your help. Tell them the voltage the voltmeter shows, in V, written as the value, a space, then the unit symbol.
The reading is 50 V
